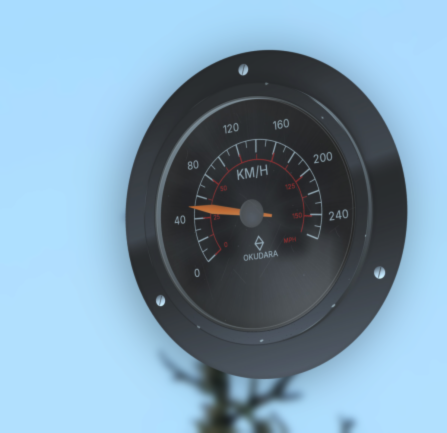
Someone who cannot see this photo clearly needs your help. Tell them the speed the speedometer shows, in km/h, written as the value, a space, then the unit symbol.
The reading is 50 km/h
